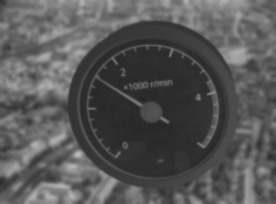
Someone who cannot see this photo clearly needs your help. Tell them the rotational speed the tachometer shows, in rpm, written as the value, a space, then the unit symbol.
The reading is 1600 rpm
